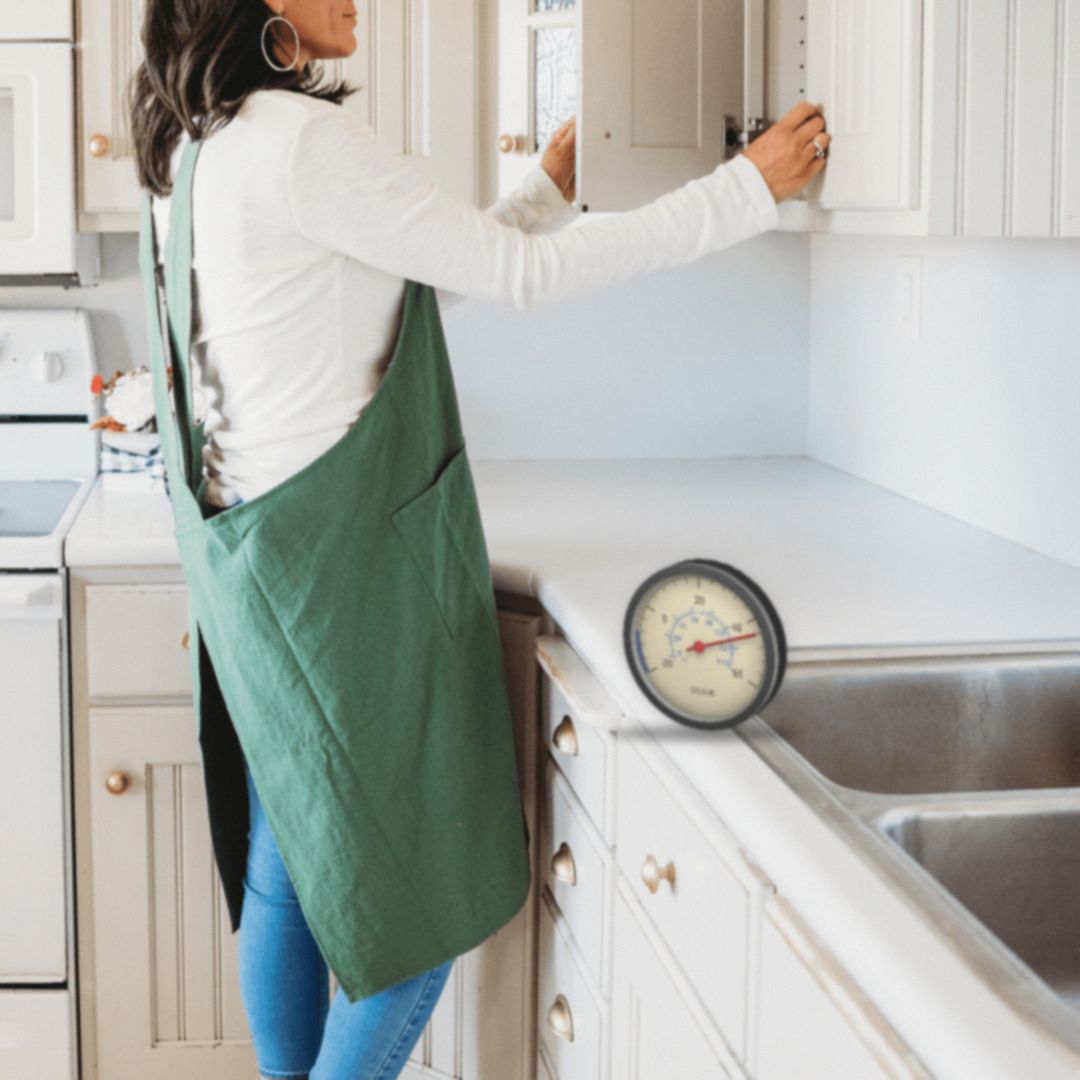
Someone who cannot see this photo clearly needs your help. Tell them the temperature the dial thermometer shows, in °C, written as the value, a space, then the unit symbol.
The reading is 44 °C
